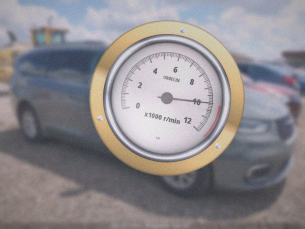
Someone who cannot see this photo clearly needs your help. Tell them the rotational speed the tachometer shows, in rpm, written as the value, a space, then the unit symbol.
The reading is 10000 rpm
